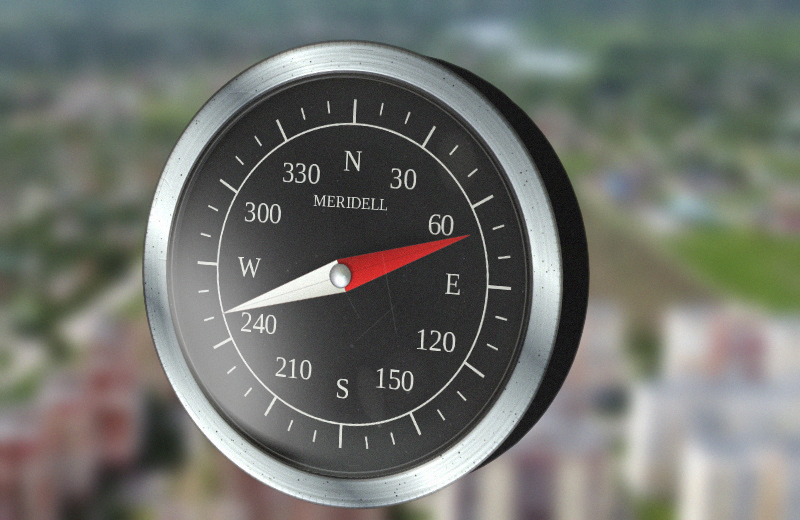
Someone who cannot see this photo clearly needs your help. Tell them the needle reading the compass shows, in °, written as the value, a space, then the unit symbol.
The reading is 70 °
